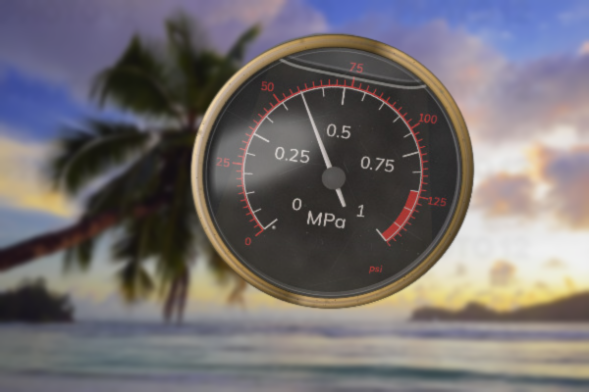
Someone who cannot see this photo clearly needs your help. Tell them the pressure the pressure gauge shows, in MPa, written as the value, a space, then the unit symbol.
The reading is 0.4 MPa
